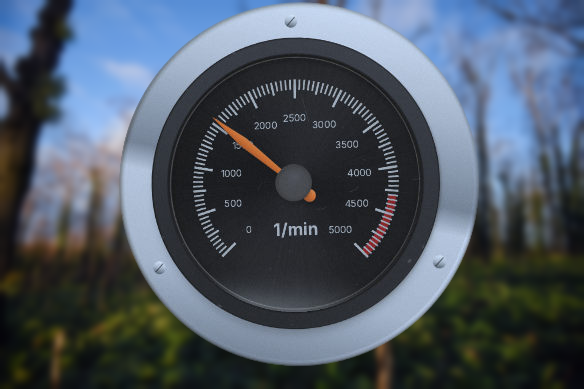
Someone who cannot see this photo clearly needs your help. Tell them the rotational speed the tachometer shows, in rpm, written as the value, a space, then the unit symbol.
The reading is 1550 rpm
